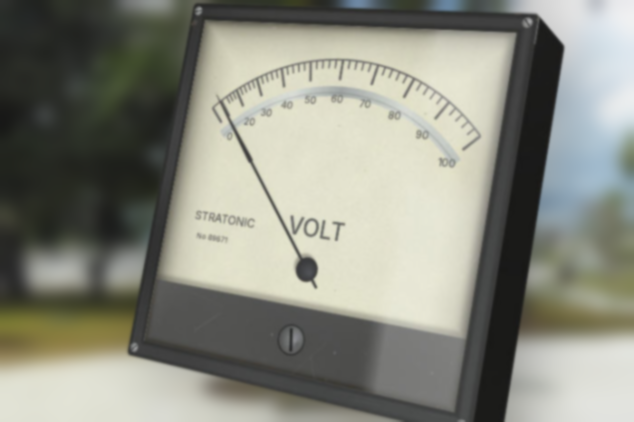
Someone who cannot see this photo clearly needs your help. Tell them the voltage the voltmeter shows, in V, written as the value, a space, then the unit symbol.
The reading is 10 V
